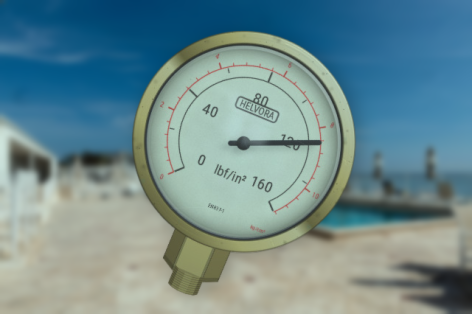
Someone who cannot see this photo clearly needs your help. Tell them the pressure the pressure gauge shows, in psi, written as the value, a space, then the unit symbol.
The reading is 120 psi
